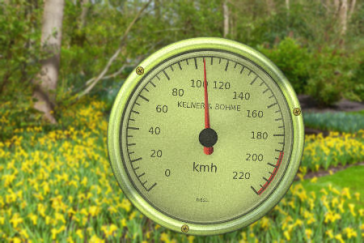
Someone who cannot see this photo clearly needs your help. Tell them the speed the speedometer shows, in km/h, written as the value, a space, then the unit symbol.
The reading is 105 km/h
